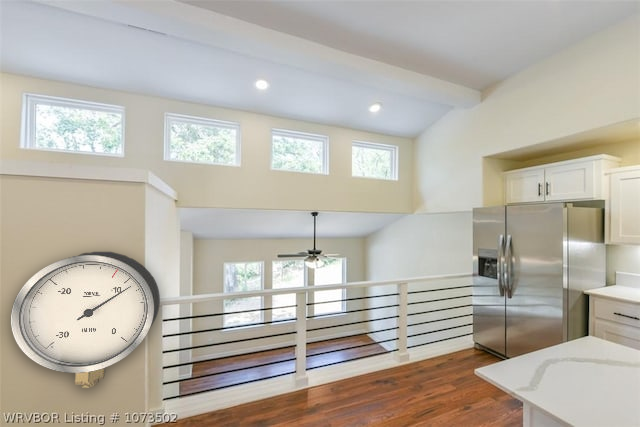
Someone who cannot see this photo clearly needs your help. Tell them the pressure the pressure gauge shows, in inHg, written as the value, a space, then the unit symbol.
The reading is -9 inHg
